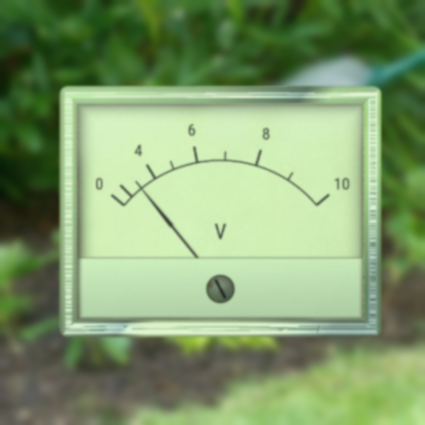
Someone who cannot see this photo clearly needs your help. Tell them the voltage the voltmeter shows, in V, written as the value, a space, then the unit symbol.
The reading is 3 V
